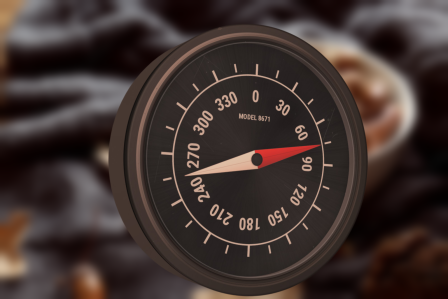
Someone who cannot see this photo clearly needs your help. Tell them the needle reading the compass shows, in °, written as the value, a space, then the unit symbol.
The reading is 75 °
